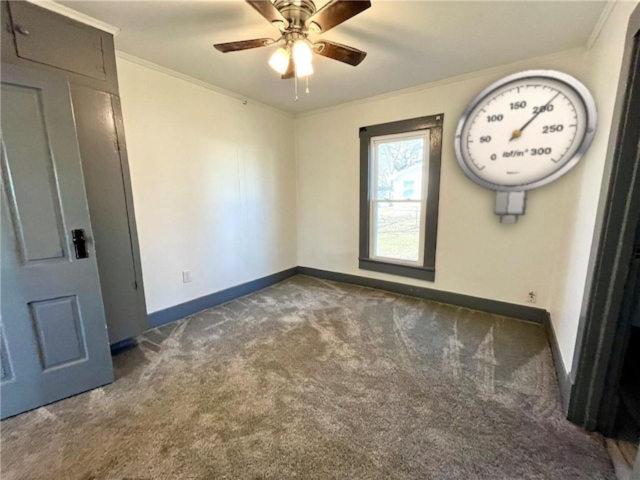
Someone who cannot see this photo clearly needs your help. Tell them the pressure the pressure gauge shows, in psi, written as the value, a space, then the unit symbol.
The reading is 200 psi
